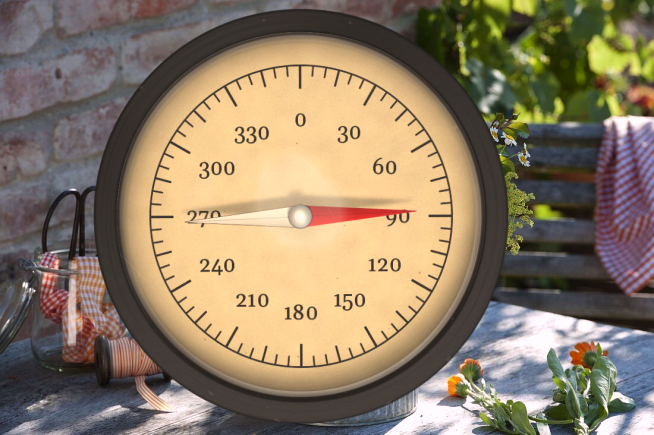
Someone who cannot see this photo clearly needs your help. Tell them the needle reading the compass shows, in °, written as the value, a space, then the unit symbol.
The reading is 87.5 °
